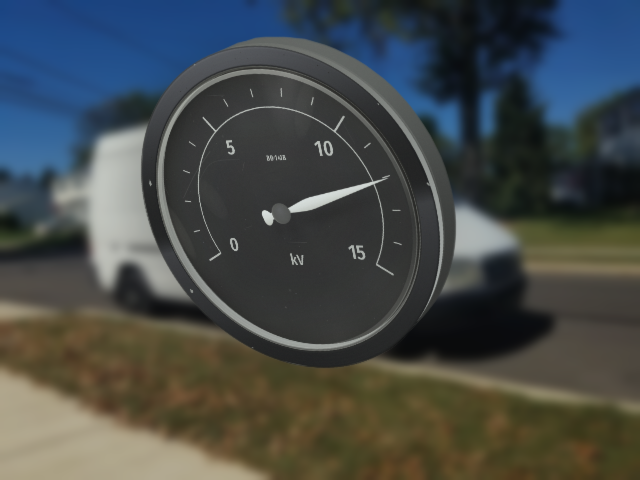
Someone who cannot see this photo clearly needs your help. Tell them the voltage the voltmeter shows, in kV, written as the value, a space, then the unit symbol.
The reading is 12 kV
